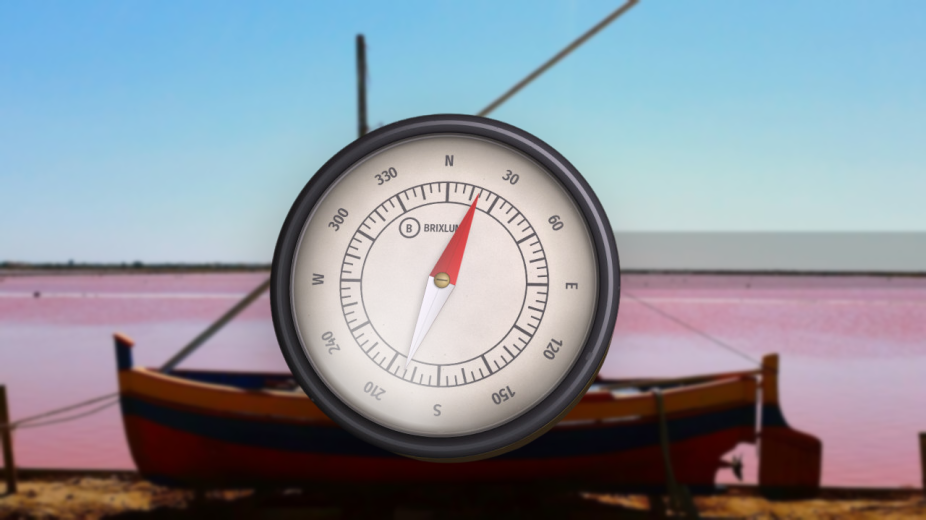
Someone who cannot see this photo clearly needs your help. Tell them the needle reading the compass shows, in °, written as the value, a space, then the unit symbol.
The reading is 20 °
